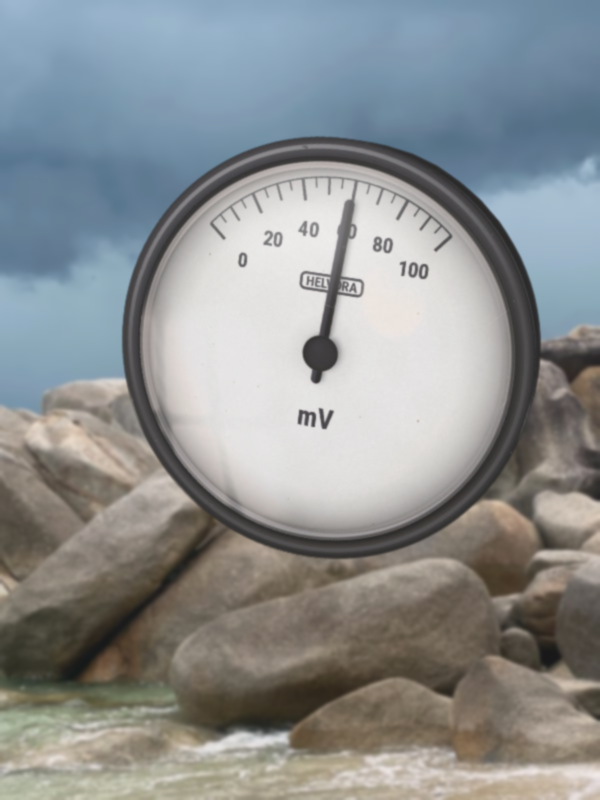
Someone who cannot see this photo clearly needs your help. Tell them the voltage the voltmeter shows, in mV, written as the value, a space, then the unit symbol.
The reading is 60 mV
